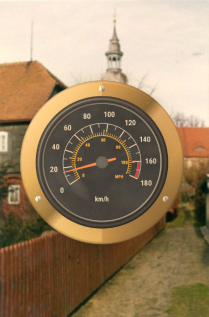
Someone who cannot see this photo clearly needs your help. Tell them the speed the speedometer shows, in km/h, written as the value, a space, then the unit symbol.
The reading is 15 km/h
